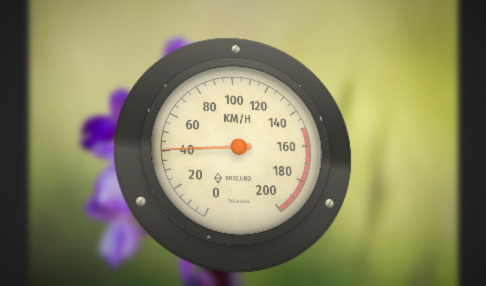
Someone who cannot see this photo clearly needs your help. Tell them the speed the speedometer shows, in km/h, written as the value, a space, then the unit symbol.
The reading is 40 km/h
